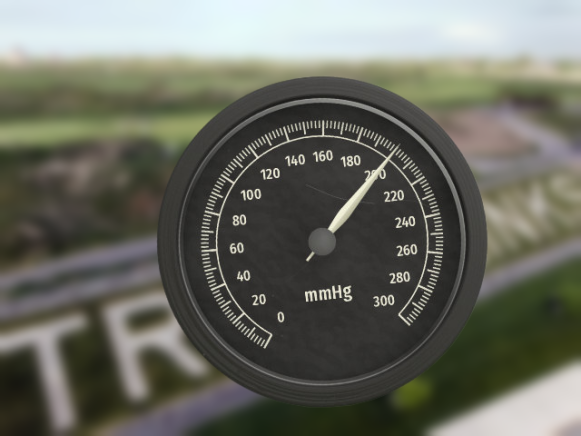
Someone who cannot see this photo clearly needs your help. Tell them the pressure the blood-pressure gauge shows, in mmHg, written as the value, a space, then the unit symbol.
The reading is 200 mmHg
